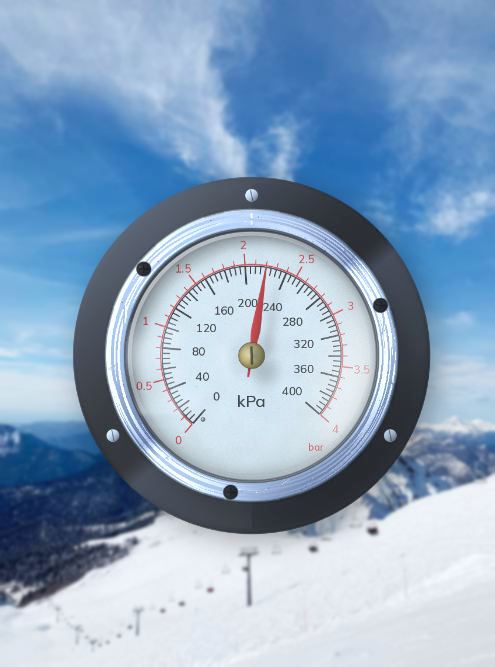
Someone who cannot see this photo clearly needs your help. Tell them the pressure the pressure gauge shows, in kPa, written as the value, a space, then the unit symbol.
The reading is 220 kPa
